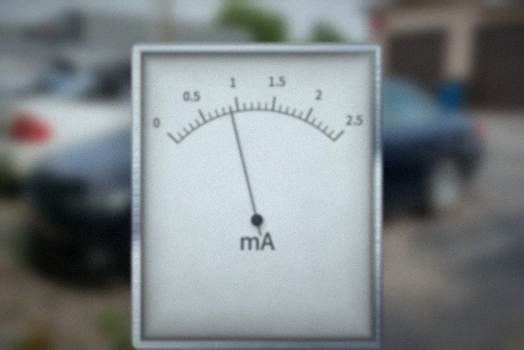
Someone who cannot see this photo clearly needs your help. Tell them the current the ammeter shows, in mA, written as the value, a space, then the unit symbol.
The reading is 0.9 mA
